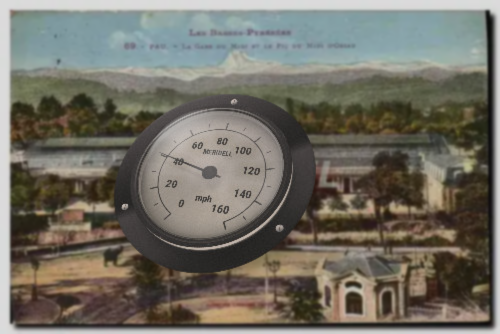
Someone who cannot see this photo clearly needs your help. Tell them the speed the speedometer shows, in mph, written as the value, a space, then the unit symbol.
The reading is 40 mph
